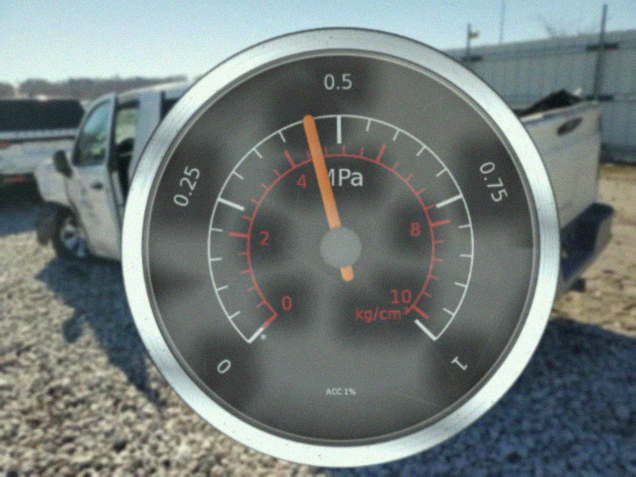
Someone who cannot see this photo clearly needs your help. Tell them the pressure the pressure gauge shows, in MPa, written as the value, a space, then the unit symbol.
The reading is 0.45 MPa
